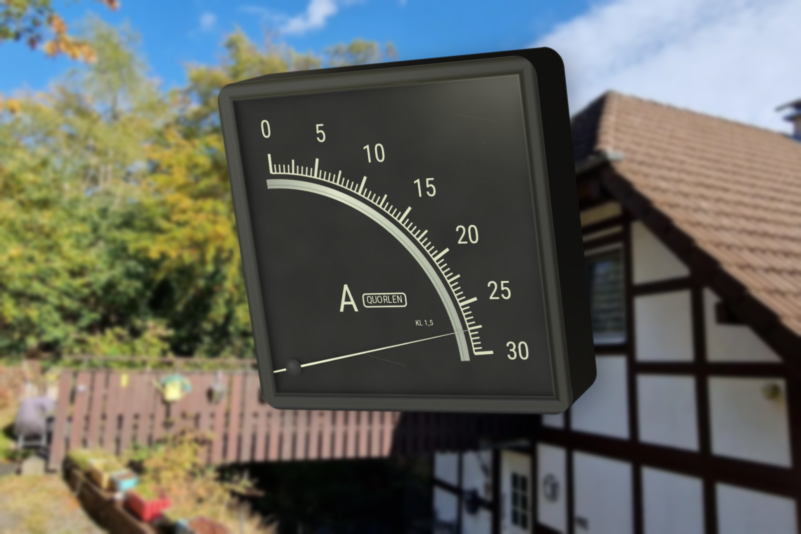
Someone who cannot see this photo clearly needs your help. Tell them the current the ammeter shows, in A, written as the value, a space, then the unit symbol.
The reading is 27.5 A
